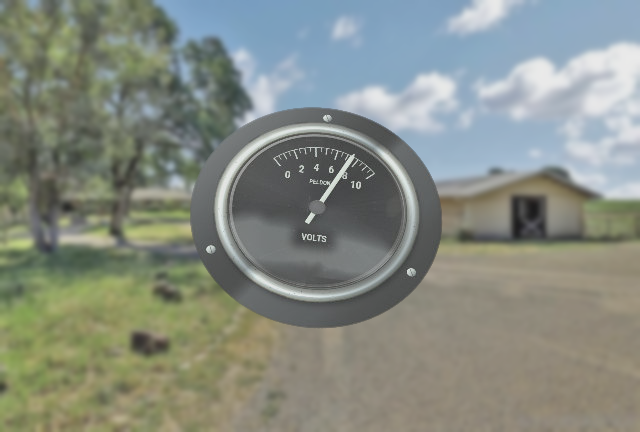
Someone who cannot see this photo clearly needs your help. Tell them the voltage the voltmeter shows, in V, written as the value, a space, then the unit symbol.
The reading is 7.5 V
